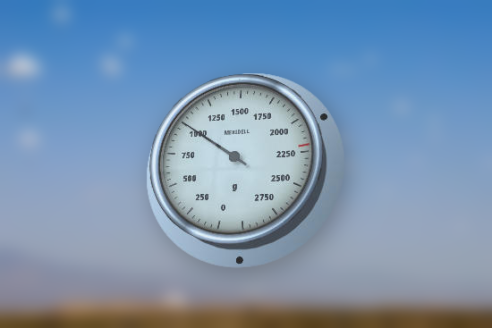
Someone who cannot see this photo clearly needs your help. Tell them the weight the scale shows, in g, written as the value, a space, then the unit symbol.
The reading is 1000 g
